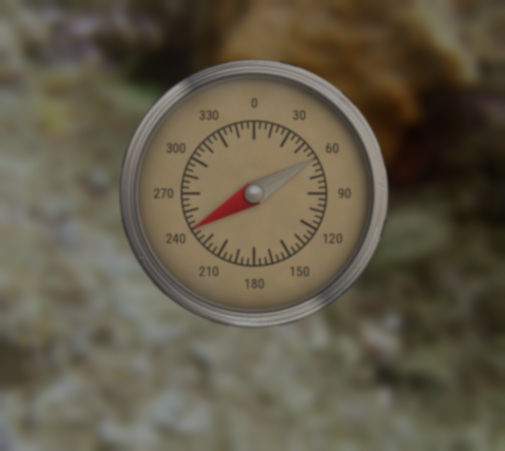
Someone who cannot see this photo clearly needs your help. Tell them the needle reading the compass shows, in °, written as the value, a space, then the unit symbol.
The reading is 240 °
